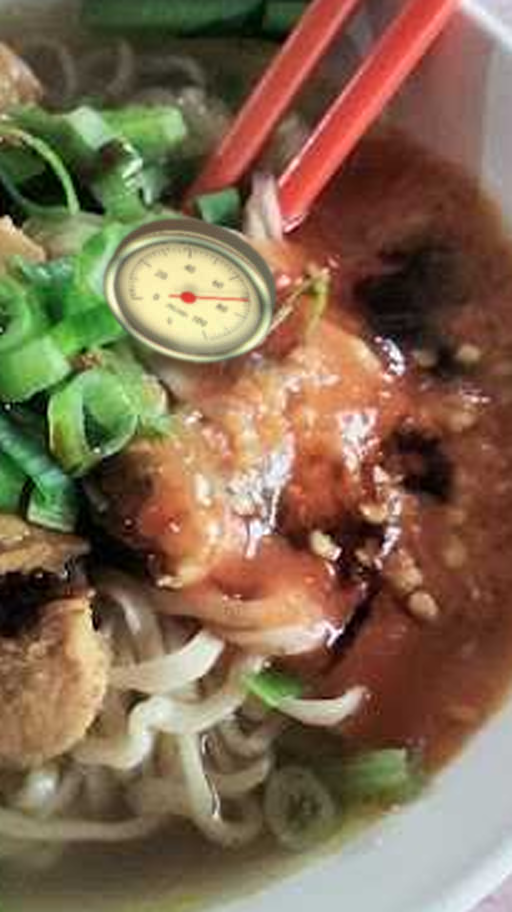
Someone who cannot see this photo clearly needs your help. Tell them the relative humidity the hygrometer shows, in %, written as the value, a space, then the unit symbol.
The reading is 70 %
